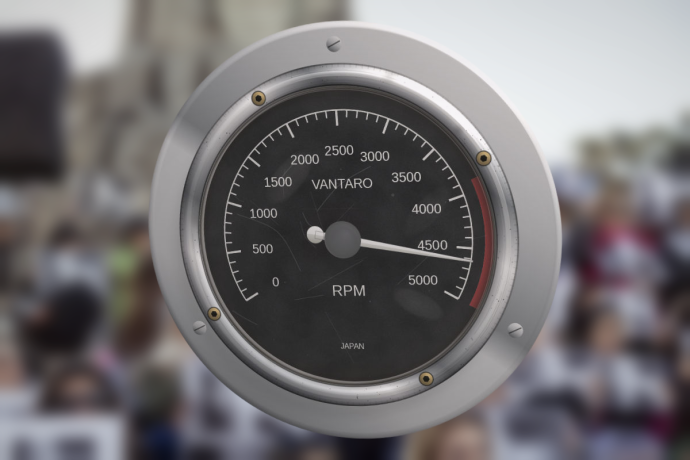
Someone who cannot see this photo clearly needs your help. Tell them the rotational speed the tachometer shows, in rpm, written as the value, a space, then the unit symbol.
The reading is 4600 rpm
